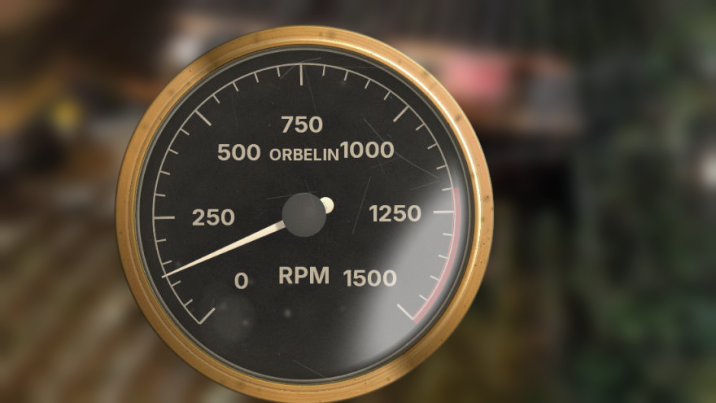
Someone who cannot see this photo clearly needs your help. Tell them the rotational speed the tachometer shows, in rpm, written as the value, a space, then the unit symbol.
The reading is 125 rpm
